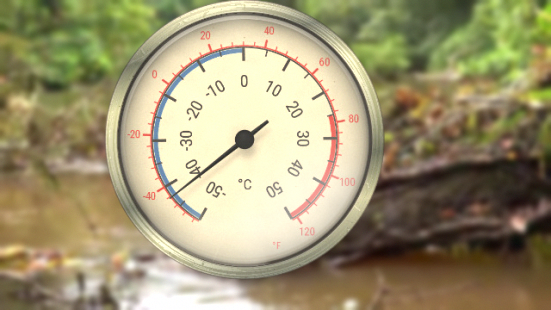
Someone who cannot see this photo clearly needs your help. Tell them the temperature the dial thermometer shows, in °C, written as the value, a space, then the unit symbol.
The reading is -42.5 °C
